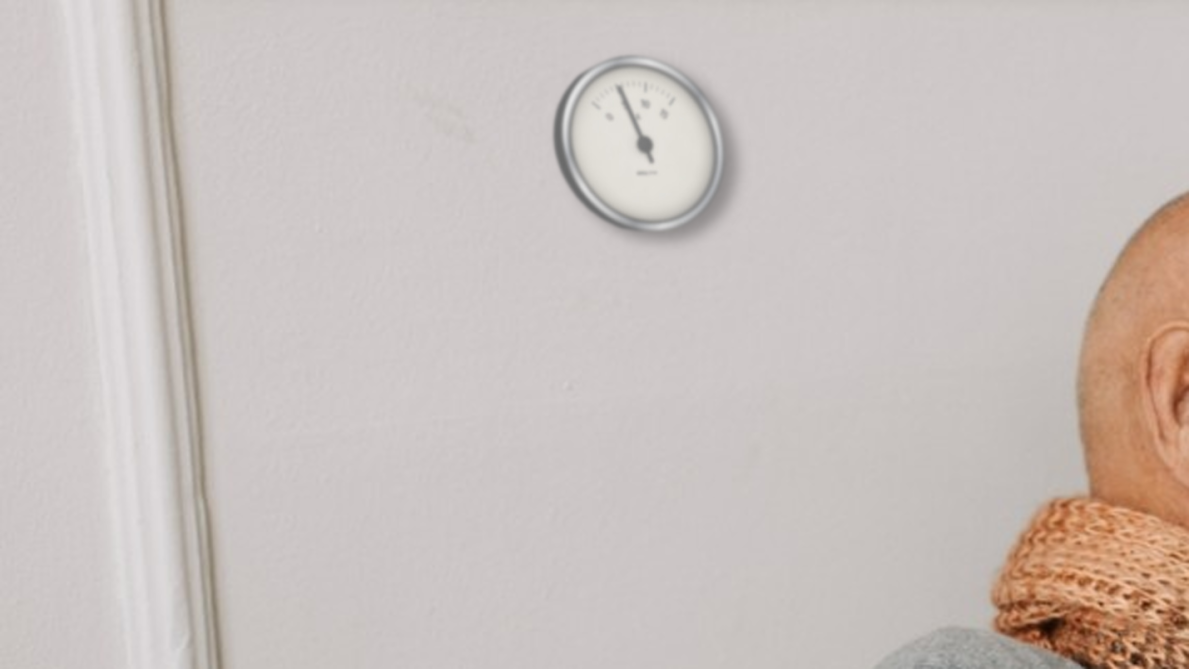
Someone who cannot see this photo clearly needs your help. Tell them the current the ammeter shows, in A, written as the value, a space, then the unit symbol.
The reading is 5 A
